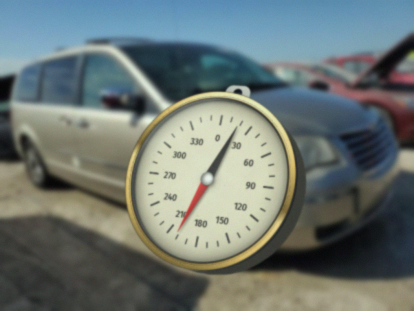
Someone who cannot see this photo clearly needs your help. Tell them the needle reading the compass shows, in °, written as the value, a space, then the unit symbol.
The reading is 200 °
